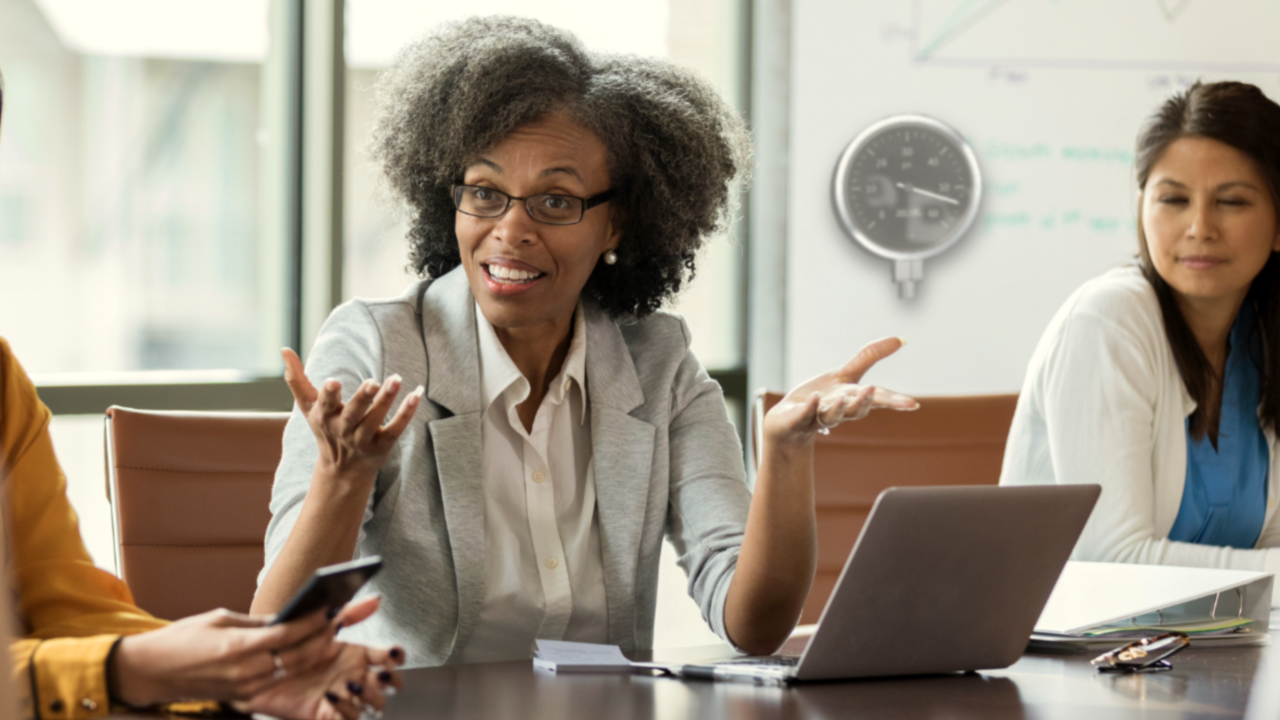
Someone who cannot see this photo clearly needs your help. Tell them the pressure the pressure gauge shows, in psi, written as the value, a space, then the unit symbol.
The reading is 54 psi
